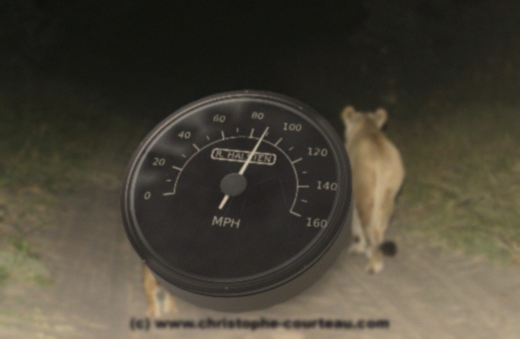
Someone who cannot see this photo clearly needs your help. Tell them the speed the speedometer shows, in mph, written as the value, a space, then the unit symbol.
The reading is 90 mph
